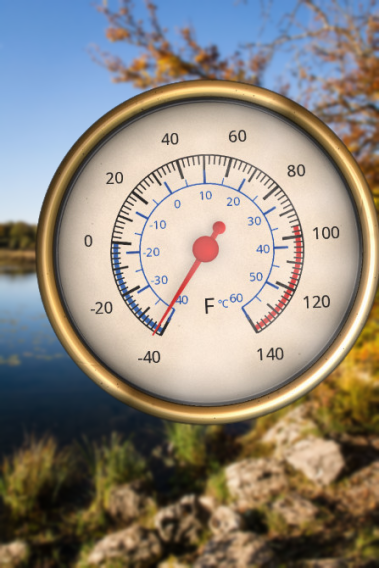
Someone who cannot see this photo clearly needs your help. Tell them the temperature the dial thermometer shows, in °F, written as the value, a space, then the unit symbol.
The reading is -38 °F
